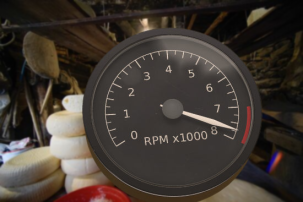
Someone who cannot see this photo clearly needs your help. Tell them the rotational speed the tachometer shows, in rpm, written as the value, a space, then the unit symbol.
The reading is 7750 rpm
